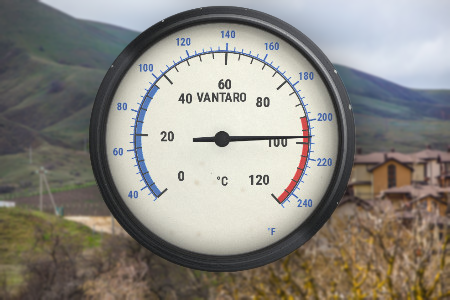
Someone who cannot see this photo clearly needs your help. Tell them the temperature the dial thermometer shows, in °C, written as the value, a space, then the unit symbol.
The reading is 98 °C
